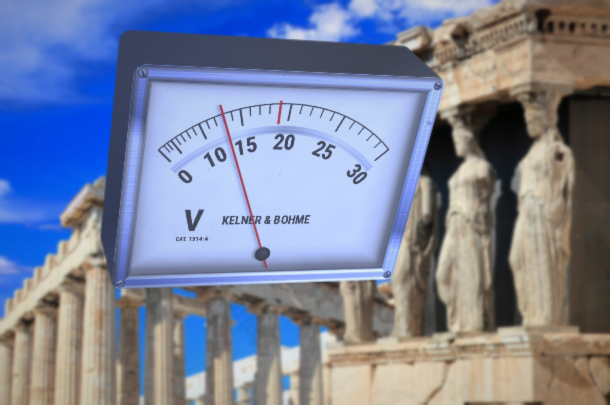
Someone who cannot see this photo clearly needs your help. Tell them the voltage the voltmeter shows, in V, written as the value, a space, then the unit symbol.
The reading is 13 V
